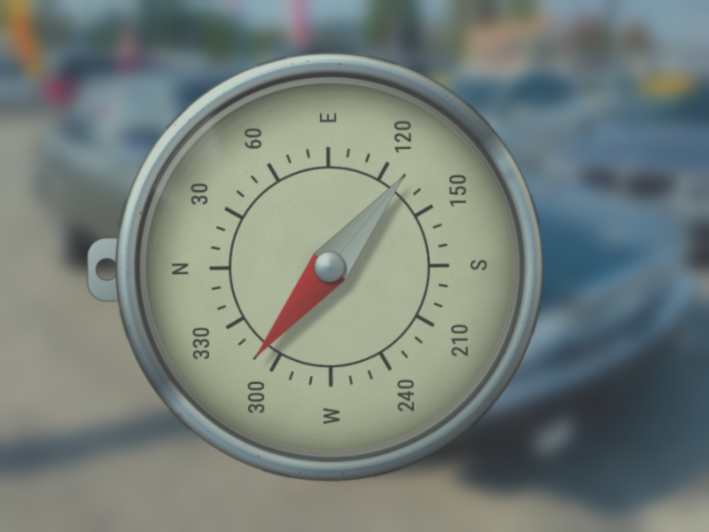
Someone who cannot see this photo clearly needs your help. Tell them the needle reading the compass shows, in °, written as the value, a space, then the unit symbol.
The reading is 310 °
